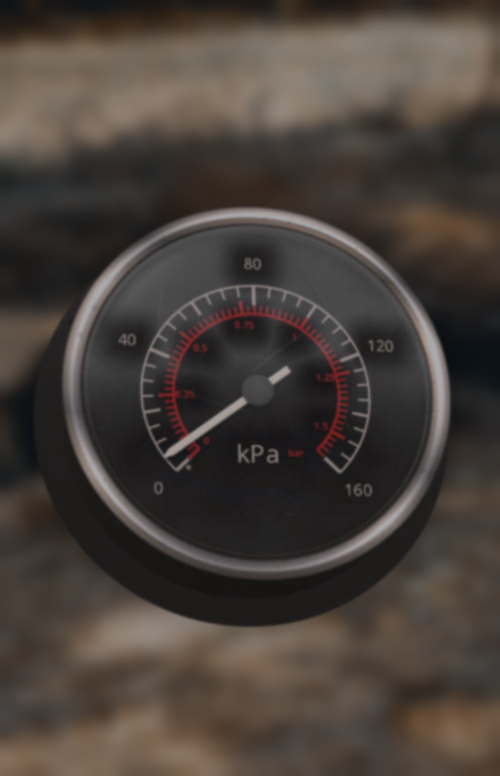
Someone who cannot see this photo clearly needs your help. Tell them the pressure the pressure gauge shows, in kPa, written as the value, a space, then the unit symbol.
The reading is 5 kPa
